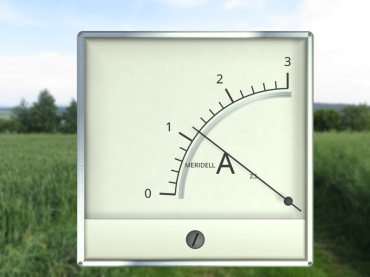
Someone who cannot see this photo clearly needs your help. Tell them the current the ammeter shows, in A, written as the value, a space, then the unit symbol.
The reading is 1.2 A
